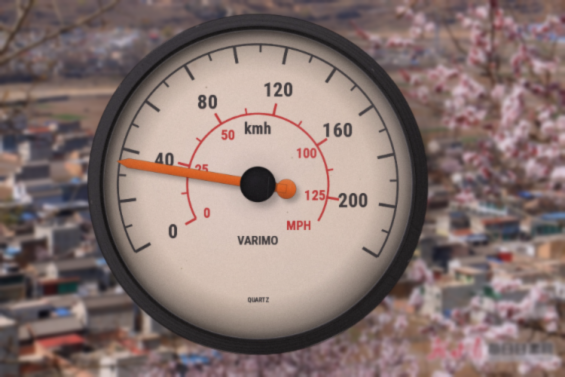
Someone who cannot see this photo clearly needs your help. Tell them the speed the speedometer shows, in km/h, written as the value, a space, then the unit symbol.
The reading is 35 km/h
